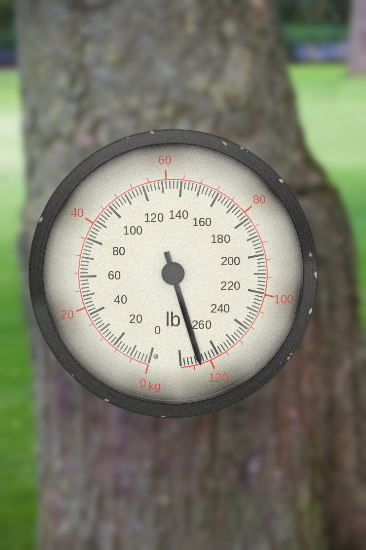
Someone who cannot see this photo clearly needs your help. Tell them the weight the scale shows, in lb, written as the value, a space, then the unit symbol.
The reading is 270 lb
